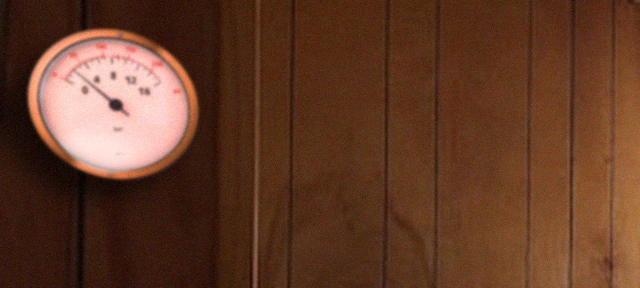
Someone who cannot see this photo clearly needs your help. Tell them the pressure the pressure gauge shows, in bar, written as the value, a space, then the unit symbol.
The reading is 2 bar
